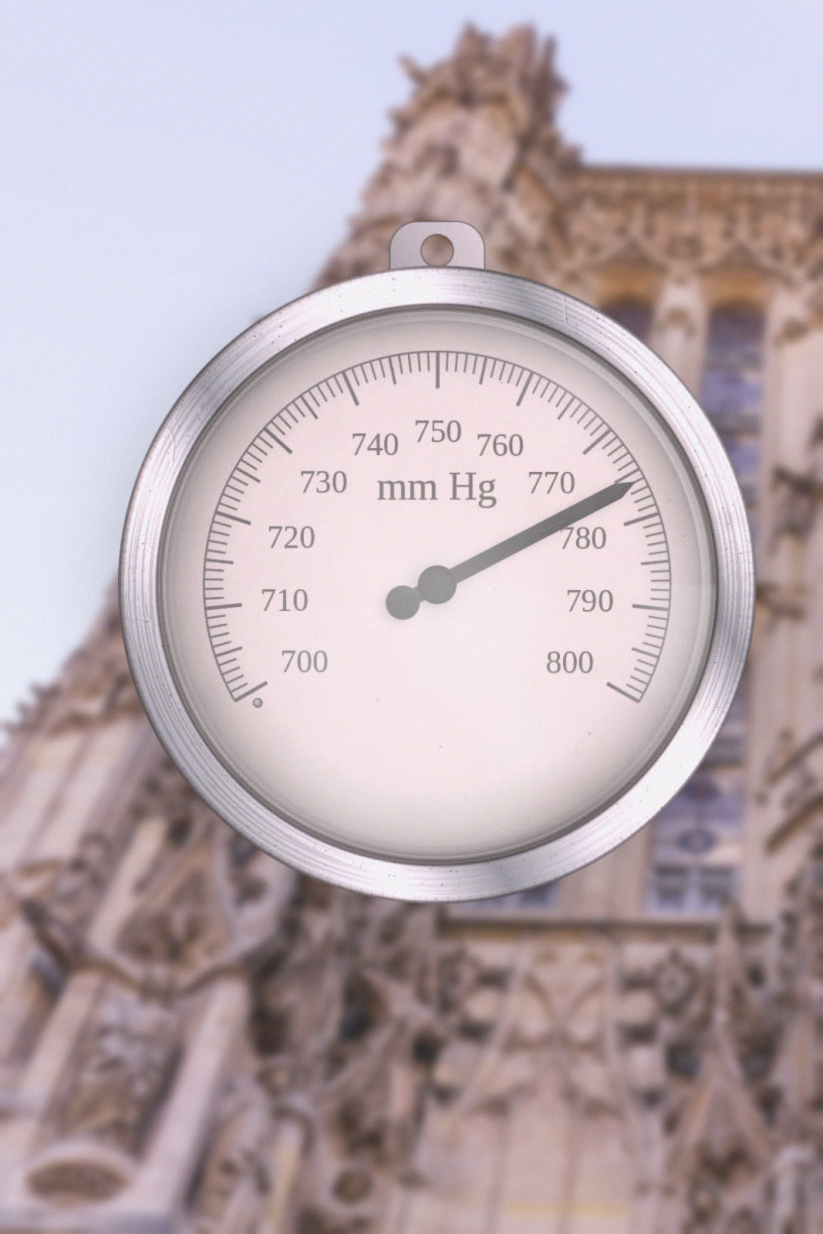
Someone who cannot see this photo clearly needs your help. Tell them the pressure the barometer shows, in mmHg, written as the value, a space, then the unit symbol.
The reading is 776 mmHg
